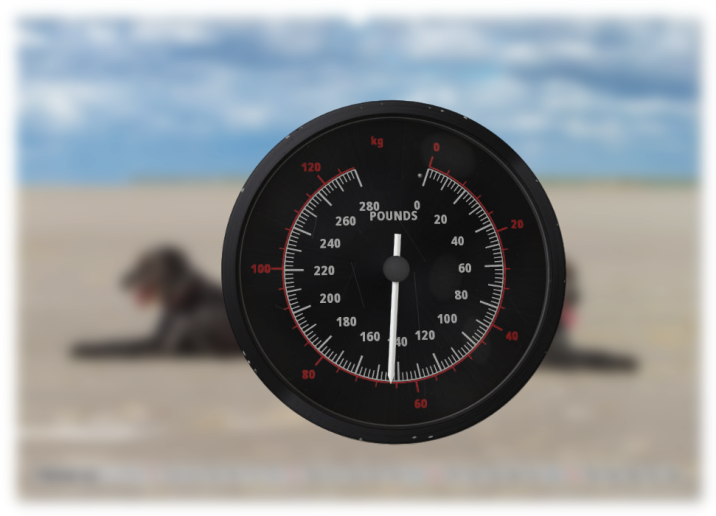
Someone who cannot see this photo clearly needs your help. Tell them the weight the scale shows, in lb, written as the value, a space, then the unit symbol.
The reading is 144 lb
